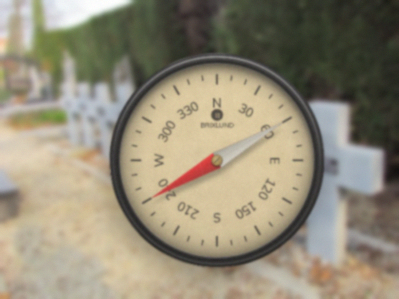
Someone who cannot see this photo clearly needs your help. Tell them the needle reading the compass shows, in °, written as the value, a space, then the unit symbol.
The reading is 240 °
